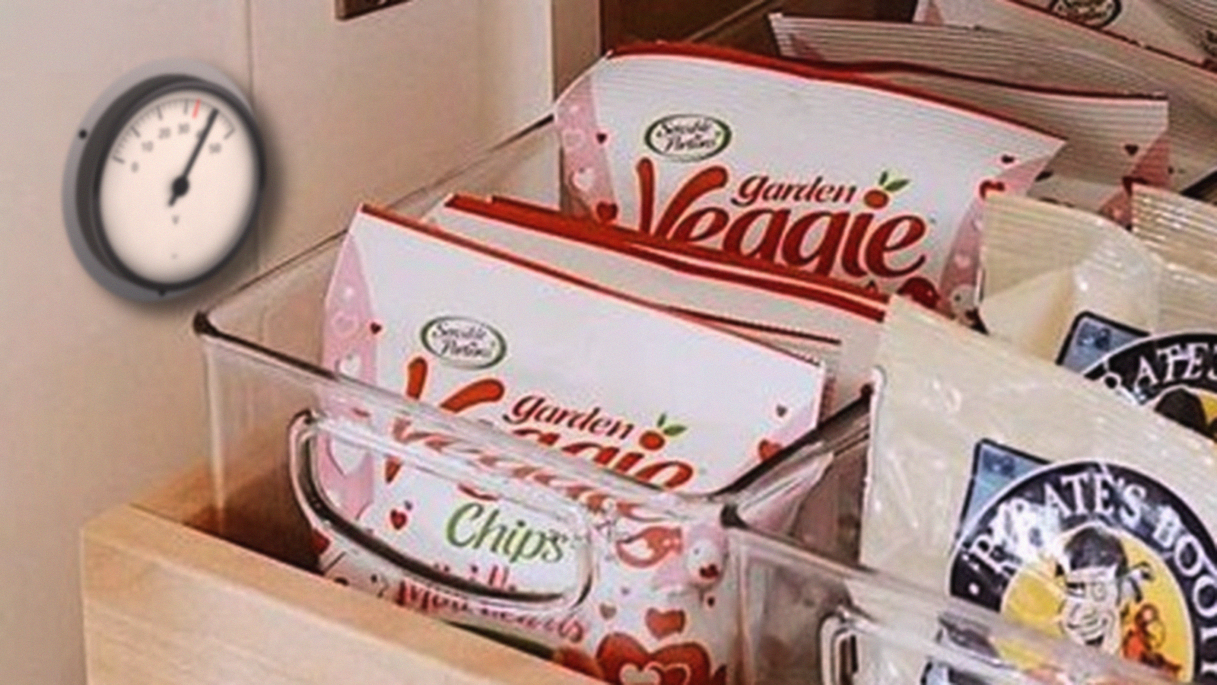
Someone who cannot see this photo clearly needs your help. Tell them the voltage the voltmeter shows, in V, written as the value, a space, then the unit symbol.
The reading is 40 V
